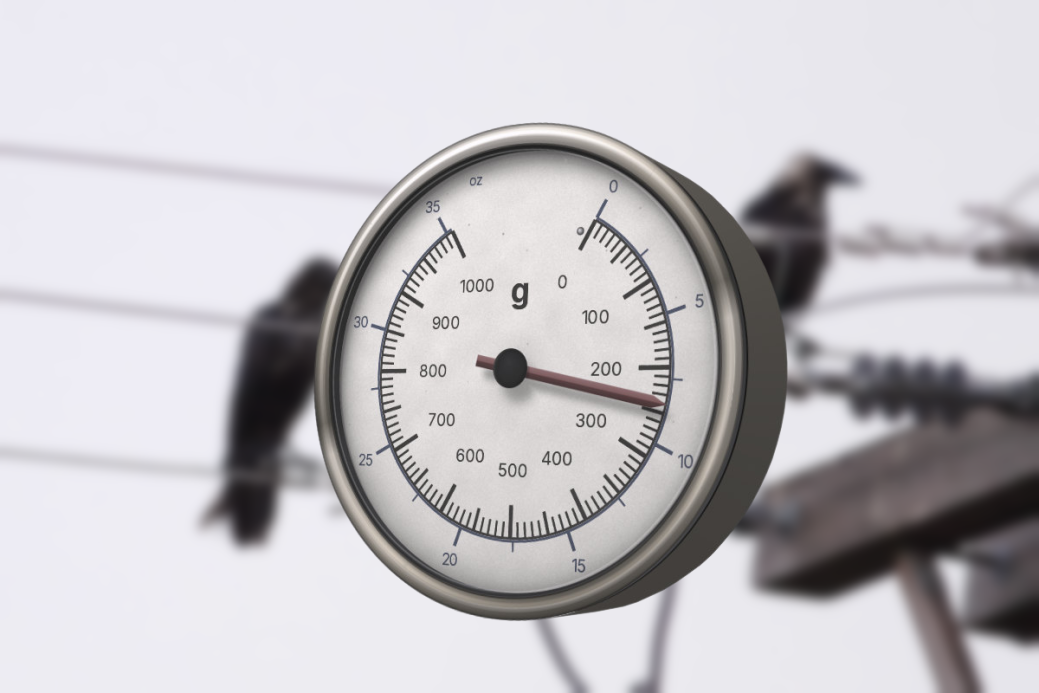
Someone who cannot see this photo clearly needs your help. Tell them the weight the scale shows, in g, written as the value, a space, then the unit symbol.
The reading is 240 g
